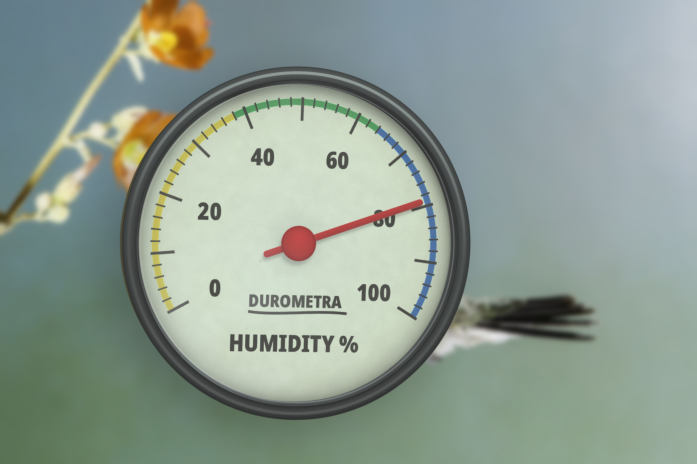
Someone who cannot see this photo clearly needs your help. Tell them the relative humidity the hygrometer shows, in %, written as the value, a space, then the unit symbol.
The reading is 79 %
